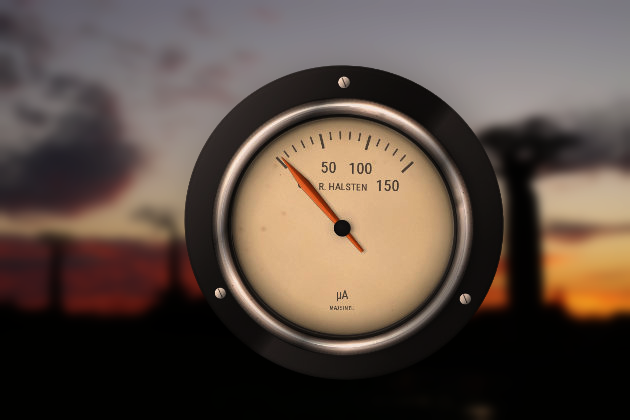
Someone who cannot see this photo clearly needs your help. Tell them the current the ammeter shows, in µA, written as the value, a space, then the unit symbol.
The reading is 5 µA
